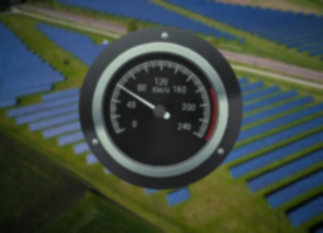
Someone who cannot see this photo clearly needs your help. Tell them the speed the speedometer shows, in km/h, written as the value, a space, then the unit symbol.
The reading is 60 km/h
